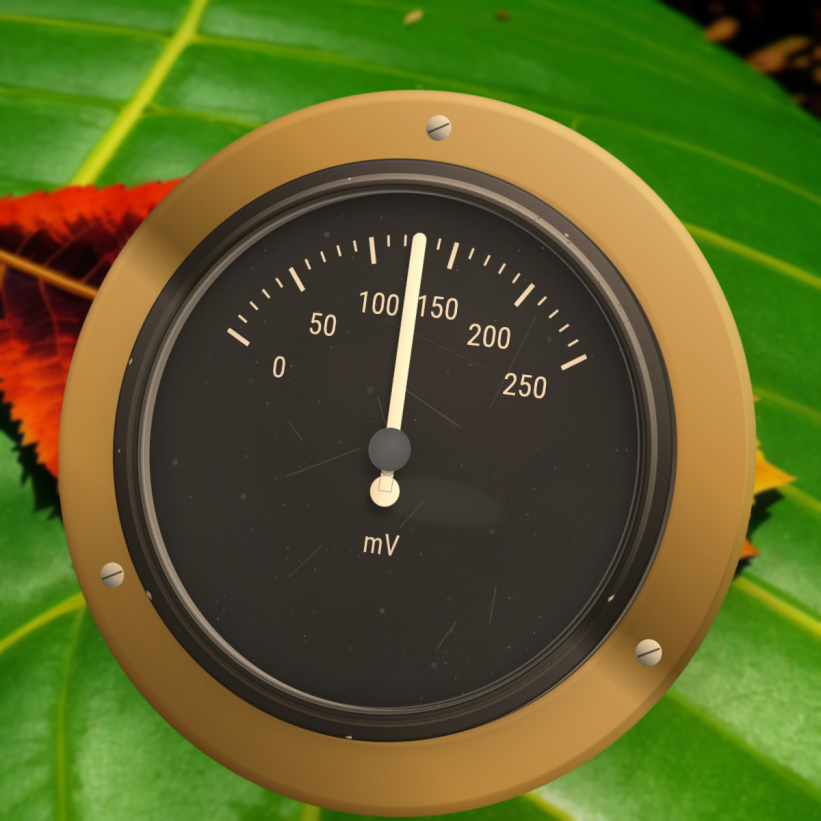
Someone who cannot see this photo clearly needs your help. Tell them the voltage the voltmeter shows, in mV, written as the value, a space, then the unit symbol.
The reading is 130 mV
